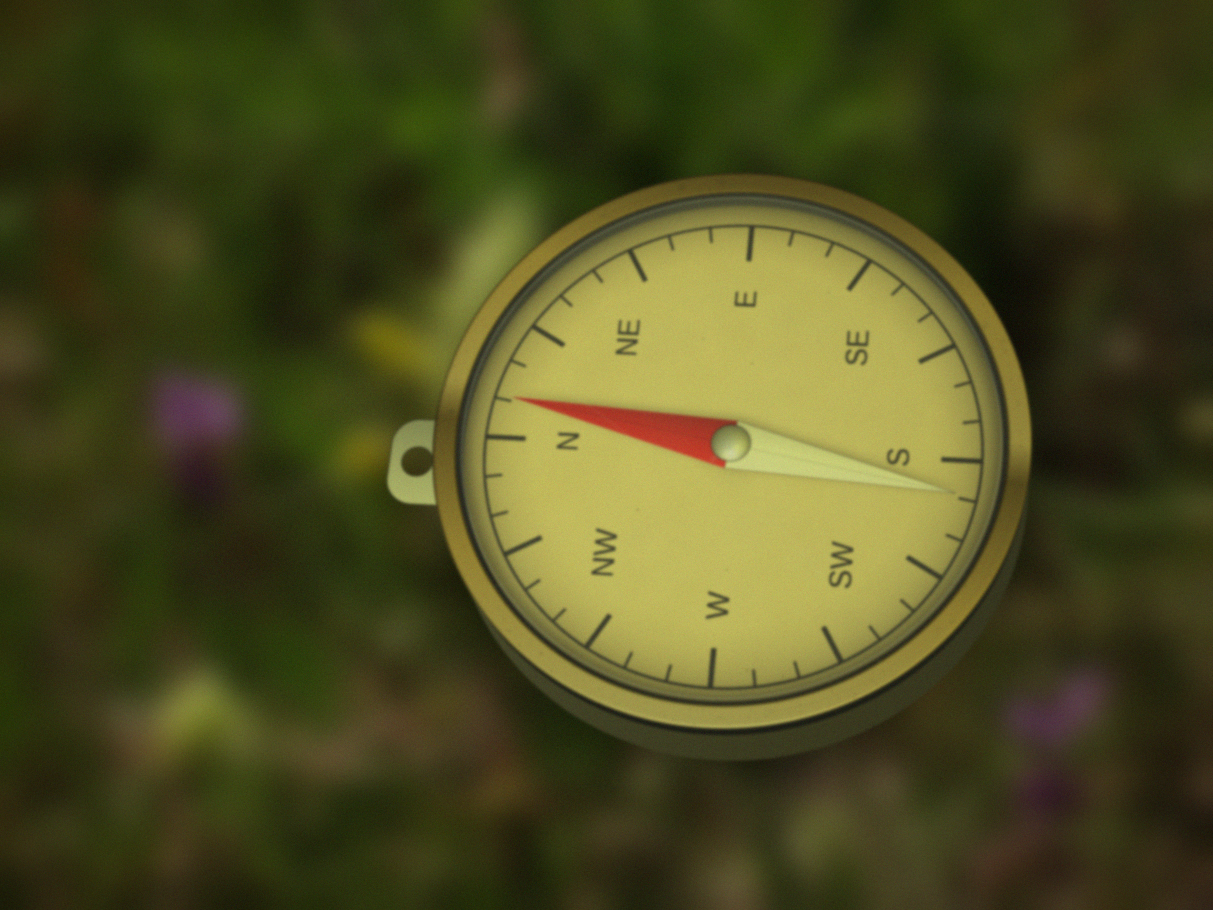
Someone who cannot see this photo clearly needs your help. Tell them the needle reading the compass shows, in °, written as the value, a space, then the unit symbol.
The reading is 10 °
